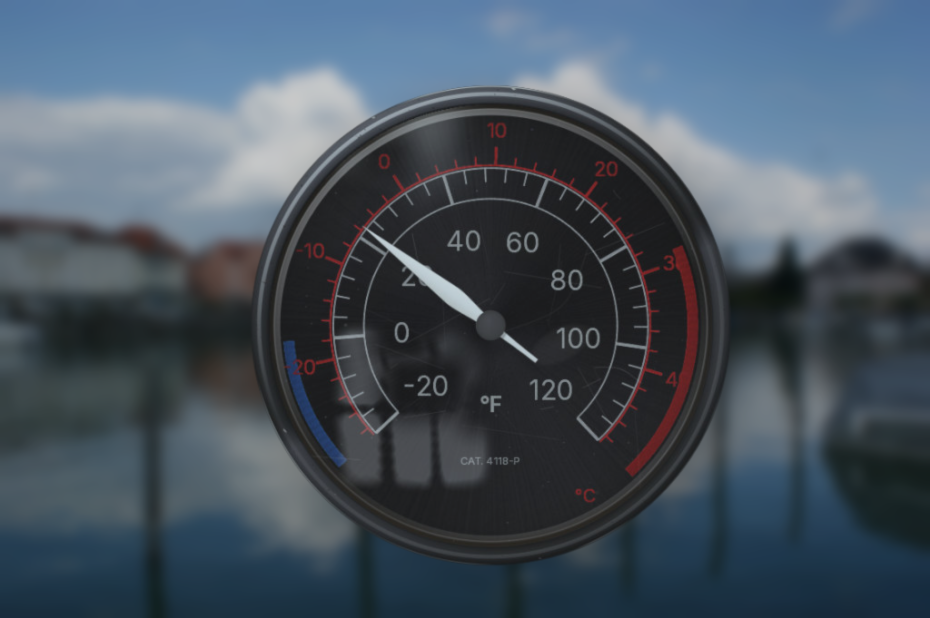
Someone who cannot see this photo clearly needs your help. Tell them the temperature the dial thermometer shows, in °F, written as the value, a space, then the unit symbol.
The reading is 22 °F
